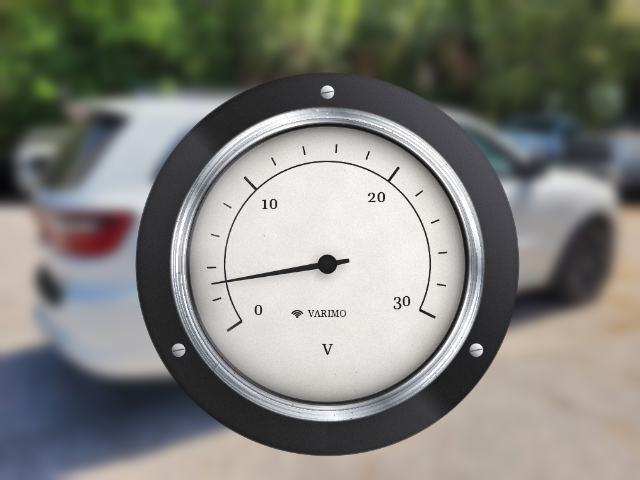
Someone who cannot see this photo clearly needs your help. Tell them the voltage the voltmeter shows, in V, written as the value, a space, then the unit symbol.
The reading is 3 V
